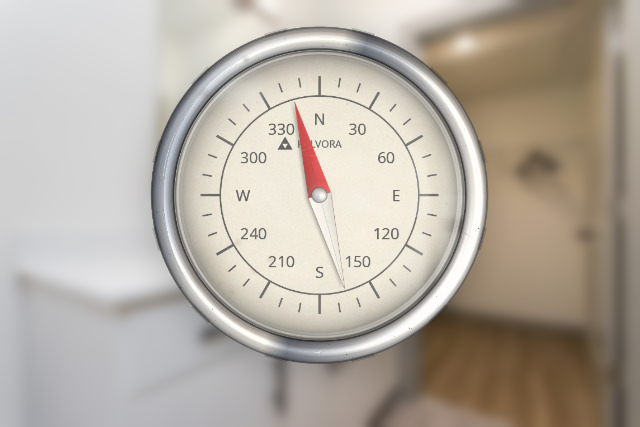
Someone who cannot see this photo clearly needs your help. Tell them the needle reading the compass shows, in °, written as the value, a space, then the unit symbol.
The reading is 345 °
